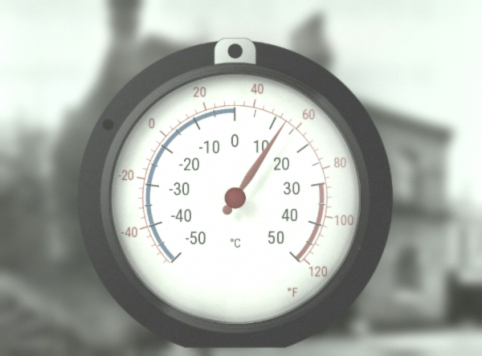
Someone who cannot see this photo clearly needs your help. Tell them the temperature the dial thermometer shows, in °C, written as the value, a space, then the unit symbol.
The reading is 12.5 °C
